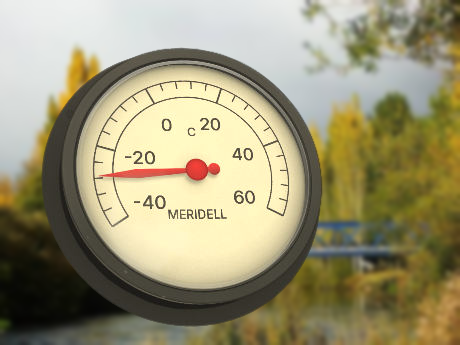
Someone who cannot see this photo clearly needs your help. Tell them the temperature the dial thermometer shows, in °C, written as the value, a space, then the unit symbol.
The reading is -28 °C
